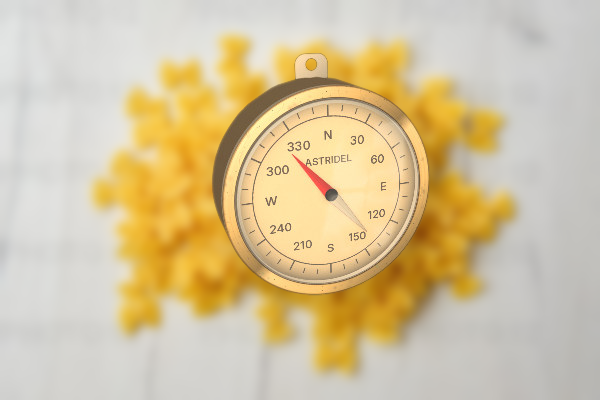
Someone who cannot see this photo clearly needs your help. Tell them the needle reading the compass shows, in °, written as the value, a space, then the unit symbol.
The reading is 320 °
